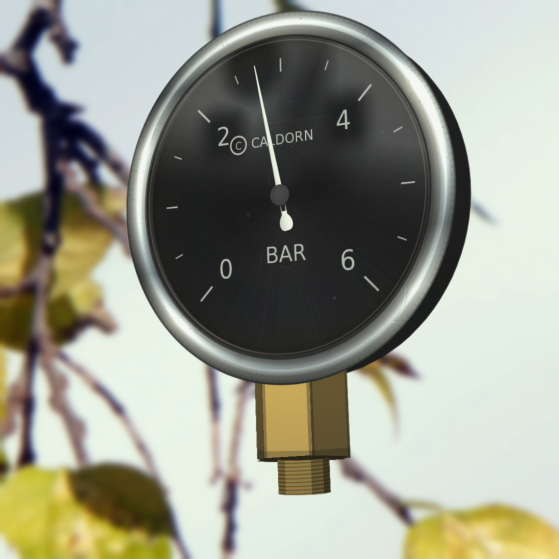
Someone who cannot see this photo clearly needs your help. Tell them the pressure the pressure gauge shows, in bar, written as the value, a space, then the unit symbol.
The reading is 2.75 bar
